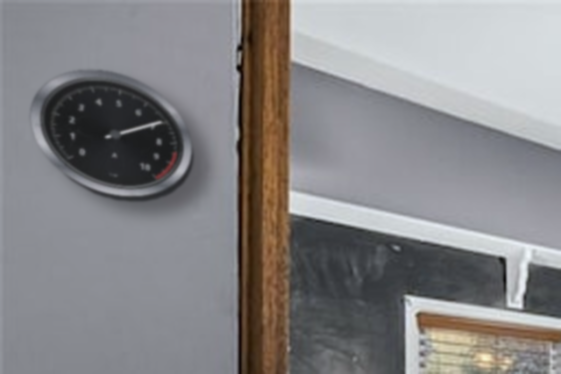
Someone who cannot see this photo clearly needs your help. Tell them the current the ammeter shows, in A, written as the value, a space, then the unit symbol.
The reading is 7 A
